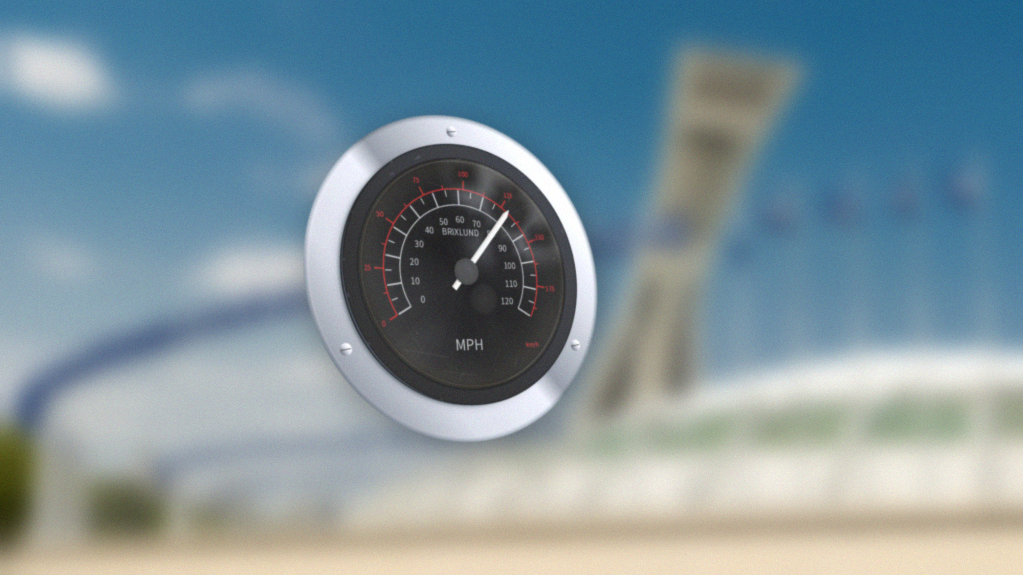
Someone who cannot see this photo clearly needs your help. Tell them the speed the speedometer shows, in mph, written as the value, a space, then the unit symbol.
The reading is 80 mph
